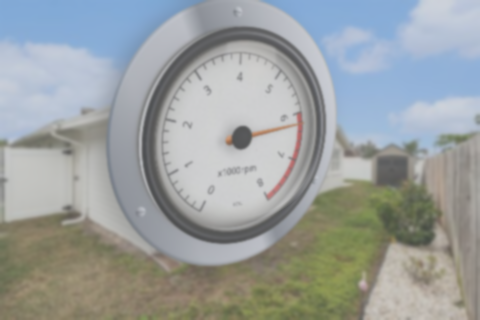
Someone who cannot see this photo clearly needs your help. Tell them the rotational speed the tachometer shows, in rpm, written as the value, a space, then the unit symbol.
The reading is 6200 rpm
